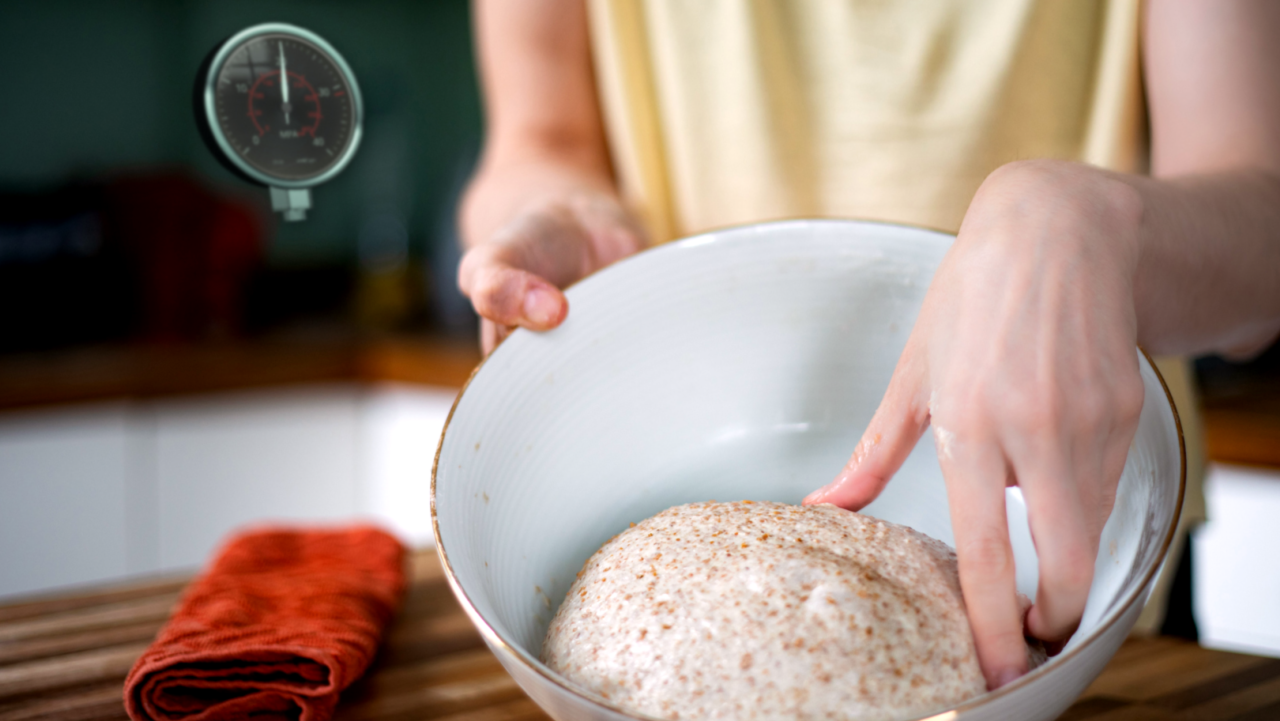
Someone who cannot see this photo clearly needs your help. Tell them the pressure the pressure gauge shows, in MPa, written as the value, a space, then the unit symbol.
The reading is 20 MPa
